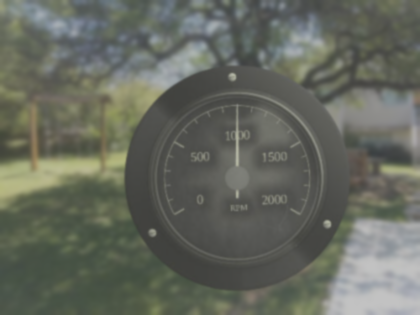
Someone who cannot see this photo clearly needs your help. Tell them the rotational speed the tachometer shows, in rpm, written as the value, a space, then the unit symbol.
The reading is 1000 rpm
